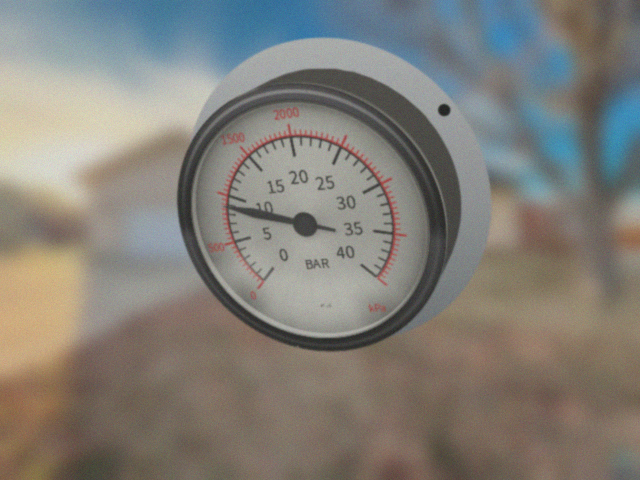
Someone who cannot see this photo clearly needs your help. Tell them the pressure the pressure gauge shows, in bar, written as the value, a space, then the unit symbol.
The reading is 9 bar
